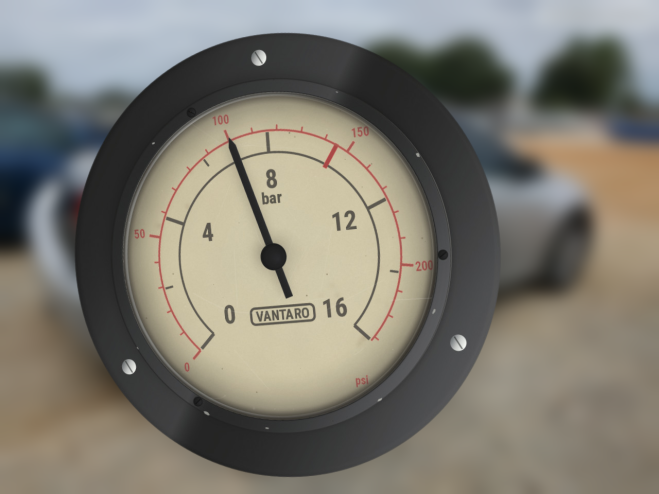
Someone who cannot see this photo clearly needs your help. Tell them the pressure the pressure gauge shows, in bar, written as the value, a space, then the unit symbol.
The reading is 7 bar
